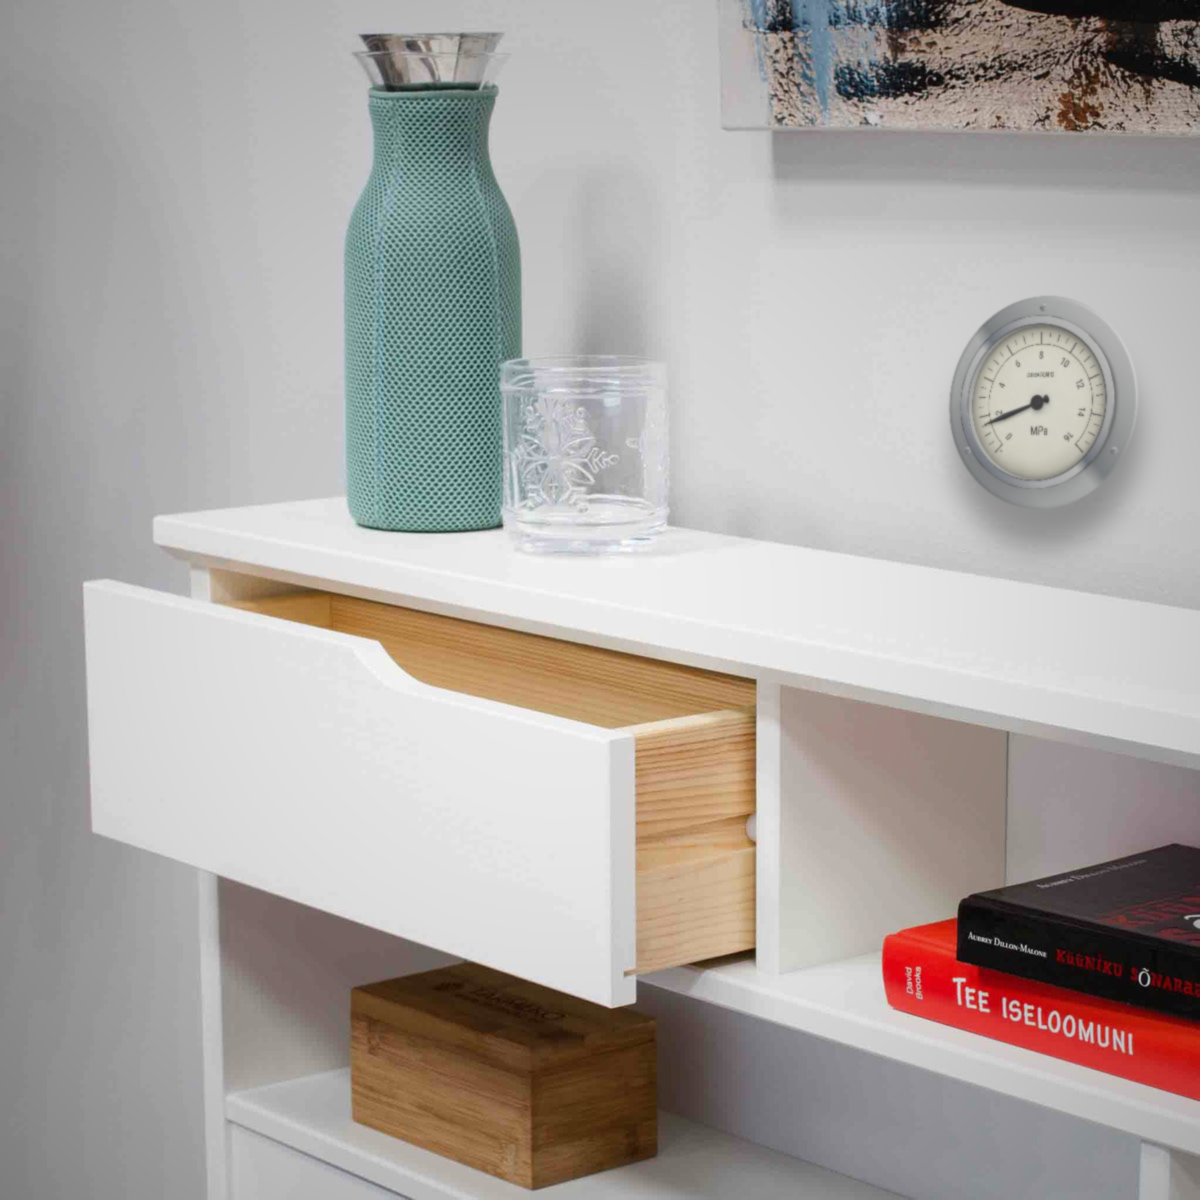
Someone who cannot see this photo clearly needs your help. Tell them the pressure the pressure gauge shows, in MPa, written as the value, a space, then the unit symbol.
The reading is 1.5 MPa
